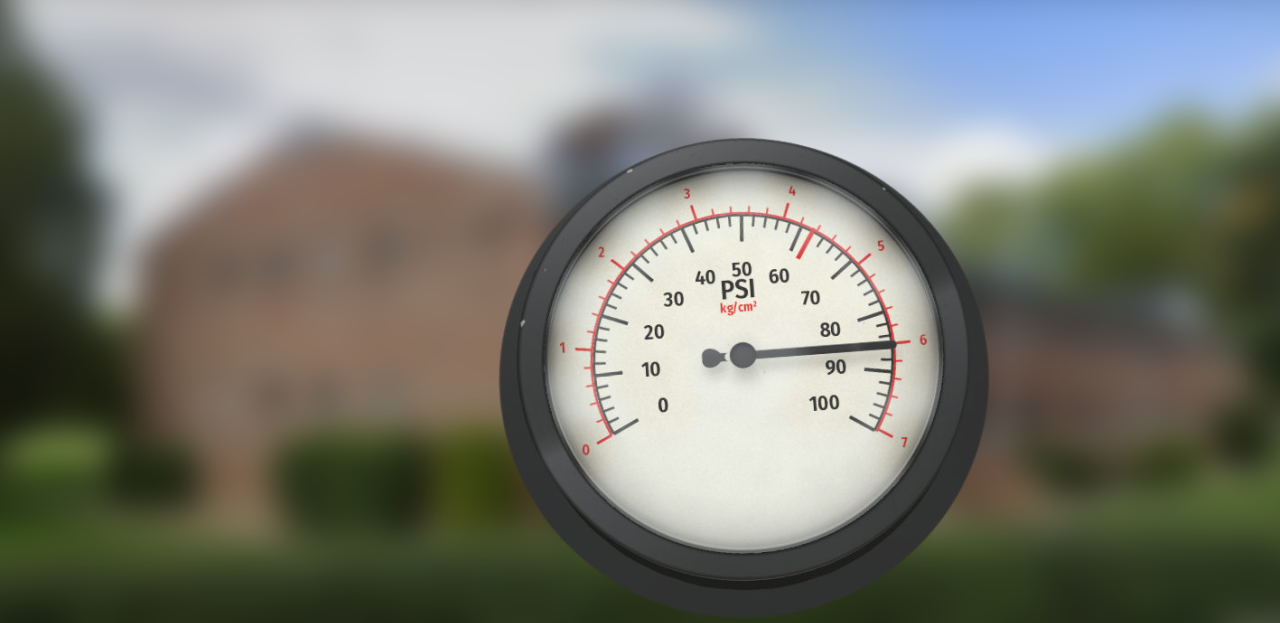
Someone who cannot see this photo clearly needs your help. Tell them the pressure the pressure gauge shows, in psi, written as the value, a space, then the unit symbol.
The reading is 86 psi
